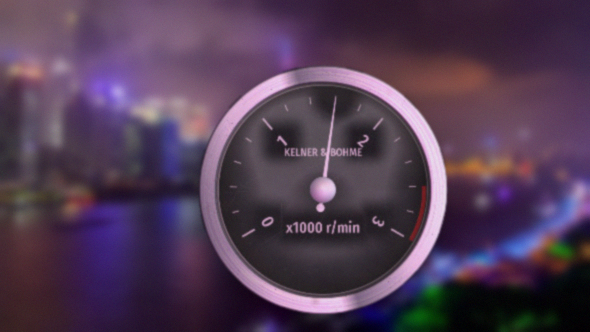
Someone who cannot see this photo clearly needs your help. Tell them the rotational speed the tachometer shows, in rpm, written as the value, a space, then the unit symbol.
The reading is 1600 rpm
